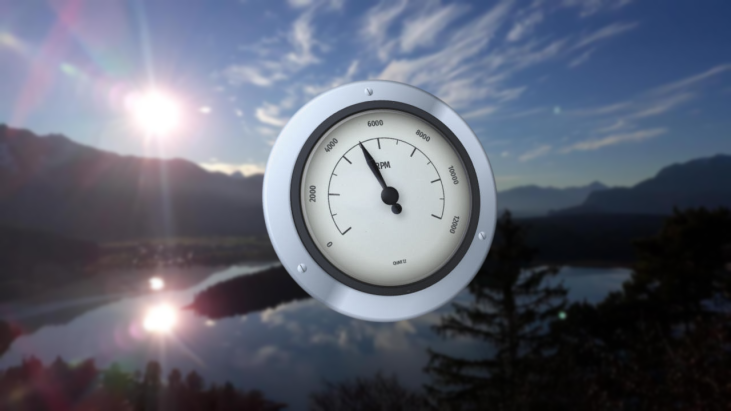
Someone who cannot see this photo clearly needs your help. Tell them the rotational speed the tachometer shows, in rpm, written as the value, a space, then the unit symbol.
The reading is 5000 rpm
